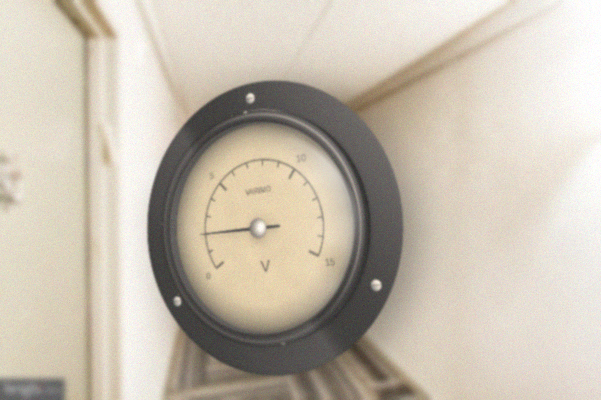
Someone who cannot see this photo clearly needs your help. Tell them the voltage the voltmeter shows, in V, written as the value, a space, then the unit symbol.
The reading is 2 V
